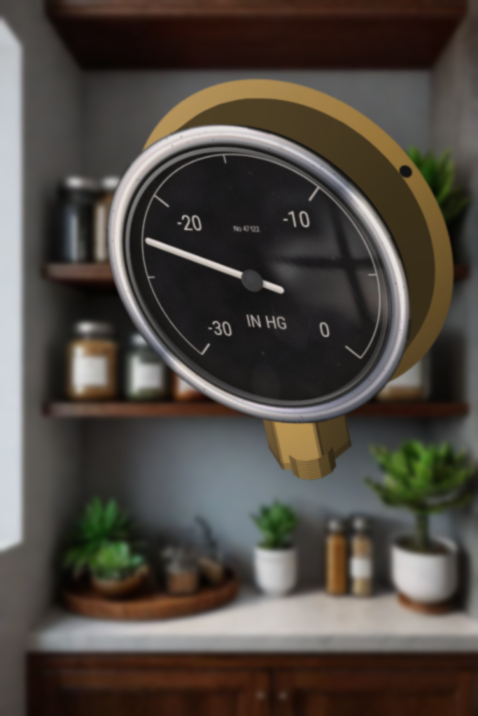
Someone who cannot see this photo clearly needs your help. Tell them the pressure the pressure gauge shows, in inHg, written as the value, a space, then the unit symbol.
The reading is -22.5 inHg
